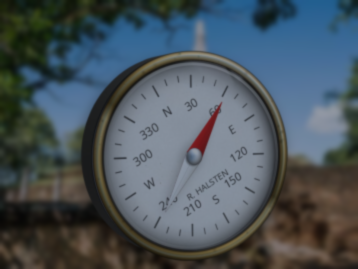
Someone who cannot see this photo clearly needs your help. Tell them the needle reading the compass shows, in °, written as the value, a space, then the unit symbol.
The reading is 60 °
